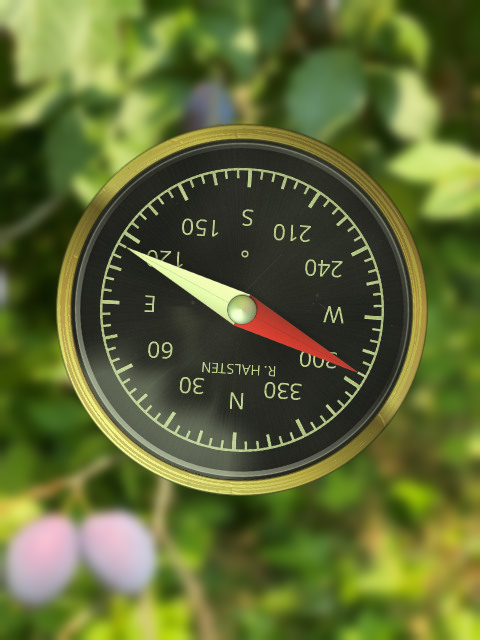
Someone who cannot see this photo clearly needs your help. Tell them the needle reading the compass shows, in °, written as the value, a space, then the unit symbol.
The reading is 295 °
